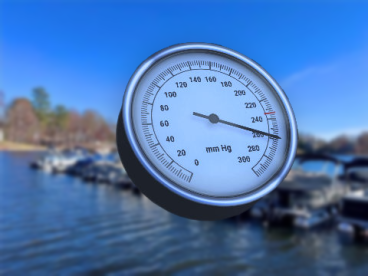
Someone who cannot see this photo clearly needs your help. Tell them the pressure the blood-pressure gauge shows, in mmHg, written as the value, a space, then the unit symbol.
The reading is 260 mmHg
